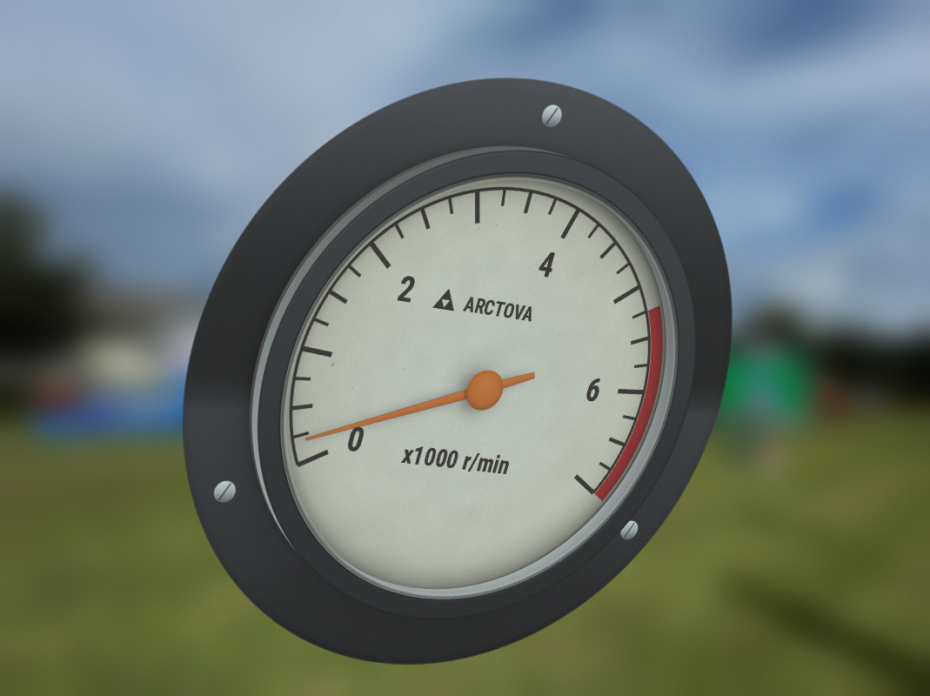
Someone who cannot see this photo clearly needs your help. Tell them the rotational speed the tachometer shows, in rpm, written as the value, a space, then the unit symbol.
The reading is 250 rpm
